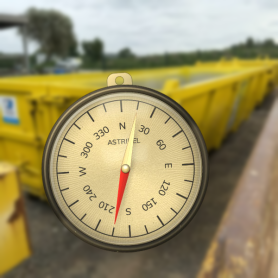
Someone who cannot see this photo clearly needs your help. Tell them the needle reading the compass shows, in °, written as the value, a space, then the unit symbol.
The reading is 195 °
